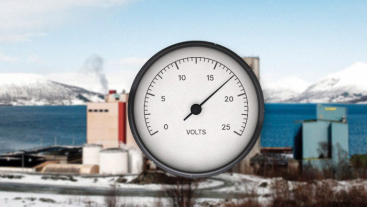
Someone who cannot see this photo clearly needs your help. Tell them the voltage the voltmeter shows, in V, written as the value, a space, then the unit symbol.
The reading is 17.5 V
